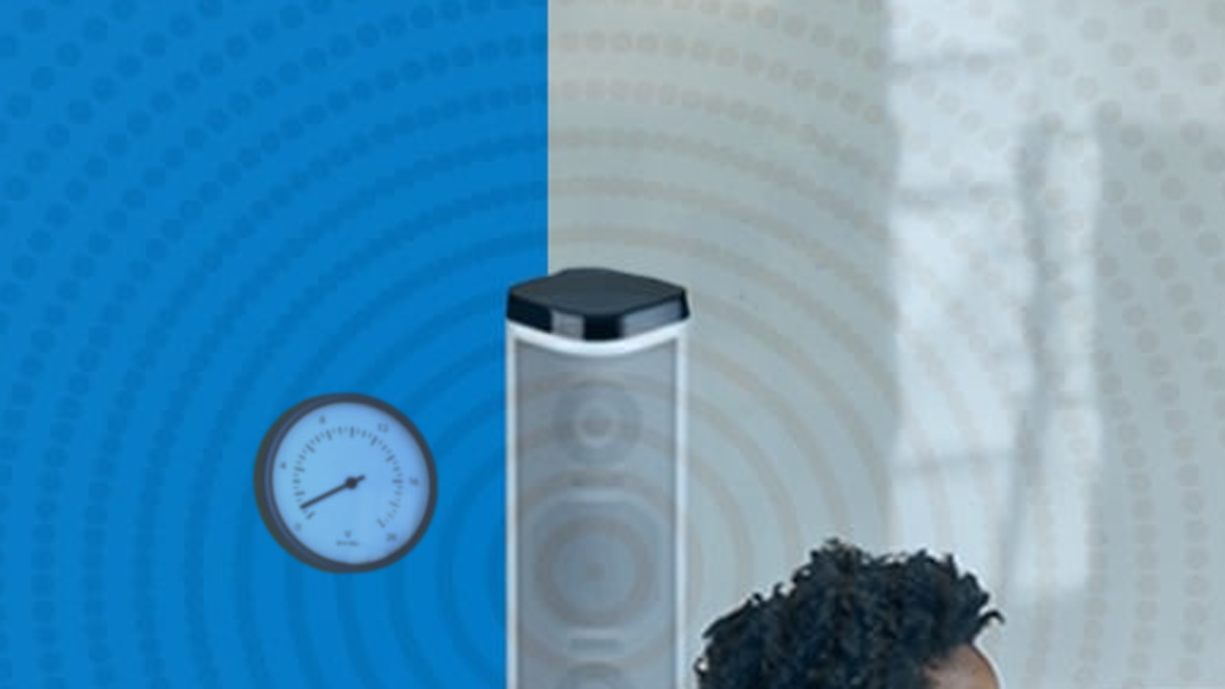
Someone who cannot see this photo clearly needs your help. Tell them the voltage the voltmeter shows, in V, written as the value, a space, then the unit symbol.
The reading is 1 V
